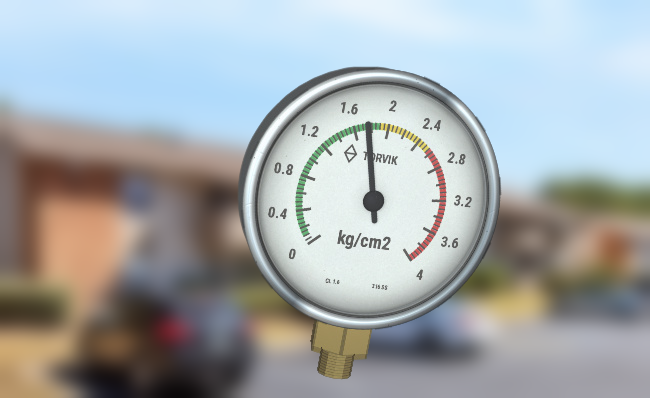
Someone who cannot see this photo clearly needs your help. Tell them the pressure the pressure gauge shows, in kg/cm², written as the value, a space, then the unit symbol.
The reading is 1.75 kg/cm²
